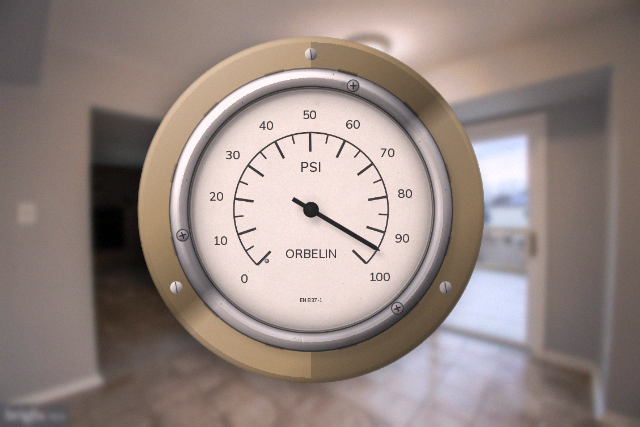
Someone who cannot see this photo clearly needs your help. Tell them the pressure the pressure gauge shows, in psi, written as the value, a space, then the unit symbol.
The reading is 95 psi
